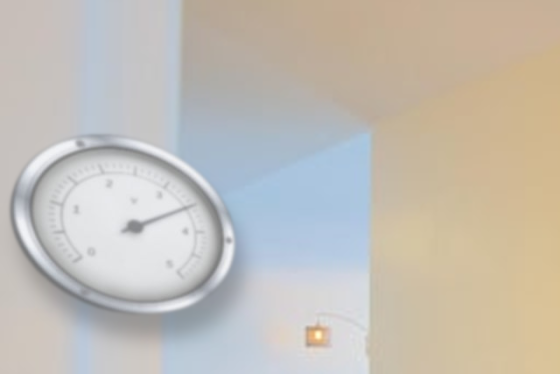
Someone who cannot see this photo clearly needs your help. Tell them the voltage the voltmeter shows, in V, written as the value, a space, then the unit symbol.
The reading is 3.5 V
